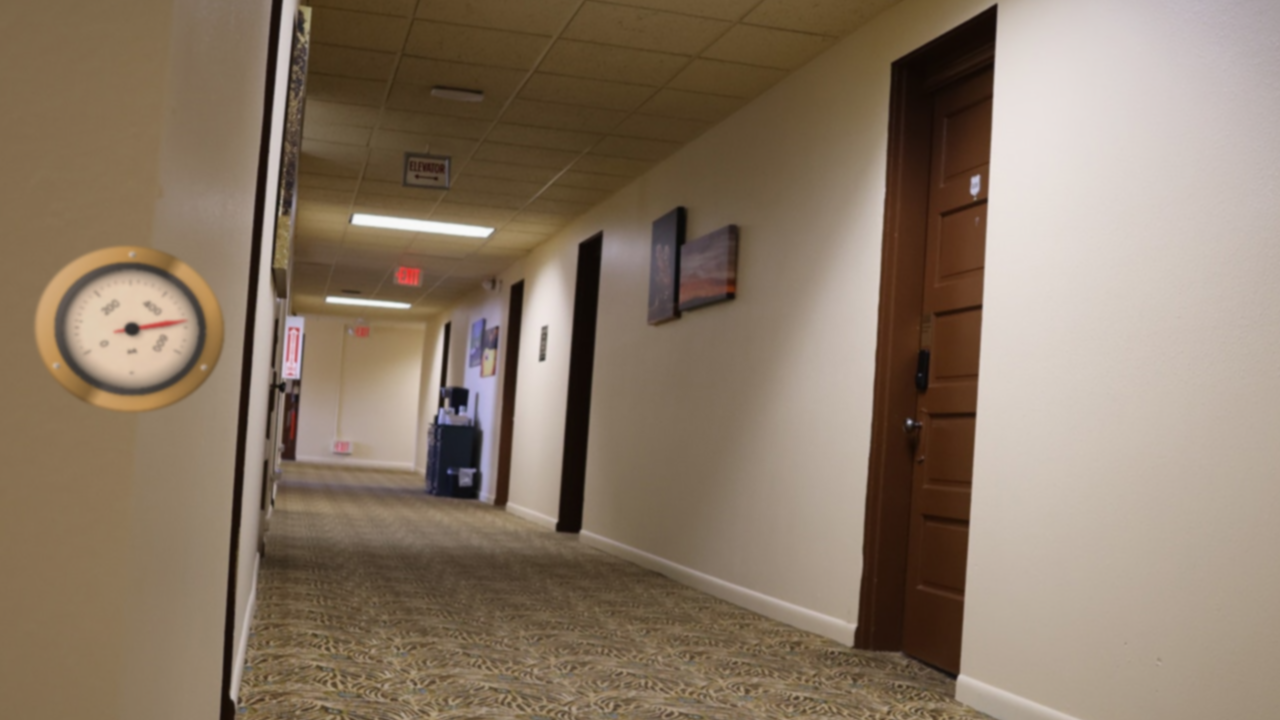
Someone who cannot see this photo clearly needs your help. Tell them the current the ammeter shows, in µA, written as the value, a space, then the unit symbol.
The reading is 500 µA
